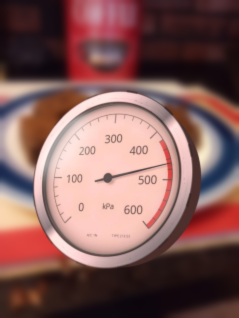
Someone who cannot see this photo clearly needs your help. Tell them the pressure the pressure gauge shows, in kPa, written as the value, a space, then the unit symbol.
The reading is 470 kPa
